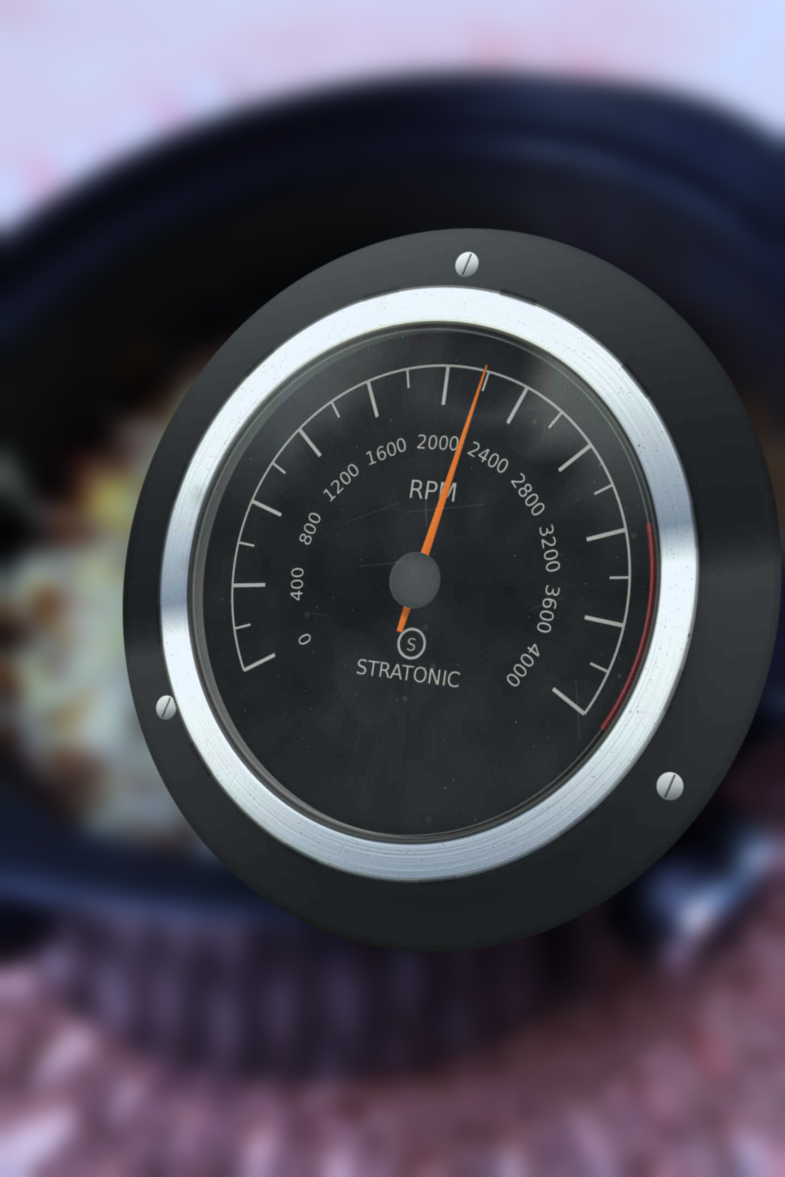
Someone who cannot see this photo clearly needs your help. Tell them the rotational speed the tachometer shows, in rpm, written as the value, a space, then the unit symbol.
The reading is 2200 rpm
